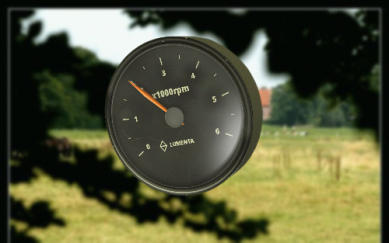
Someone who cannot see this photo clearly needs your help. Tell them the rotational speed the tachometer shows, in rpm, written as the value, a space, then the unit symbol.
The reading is 2000 rpm
